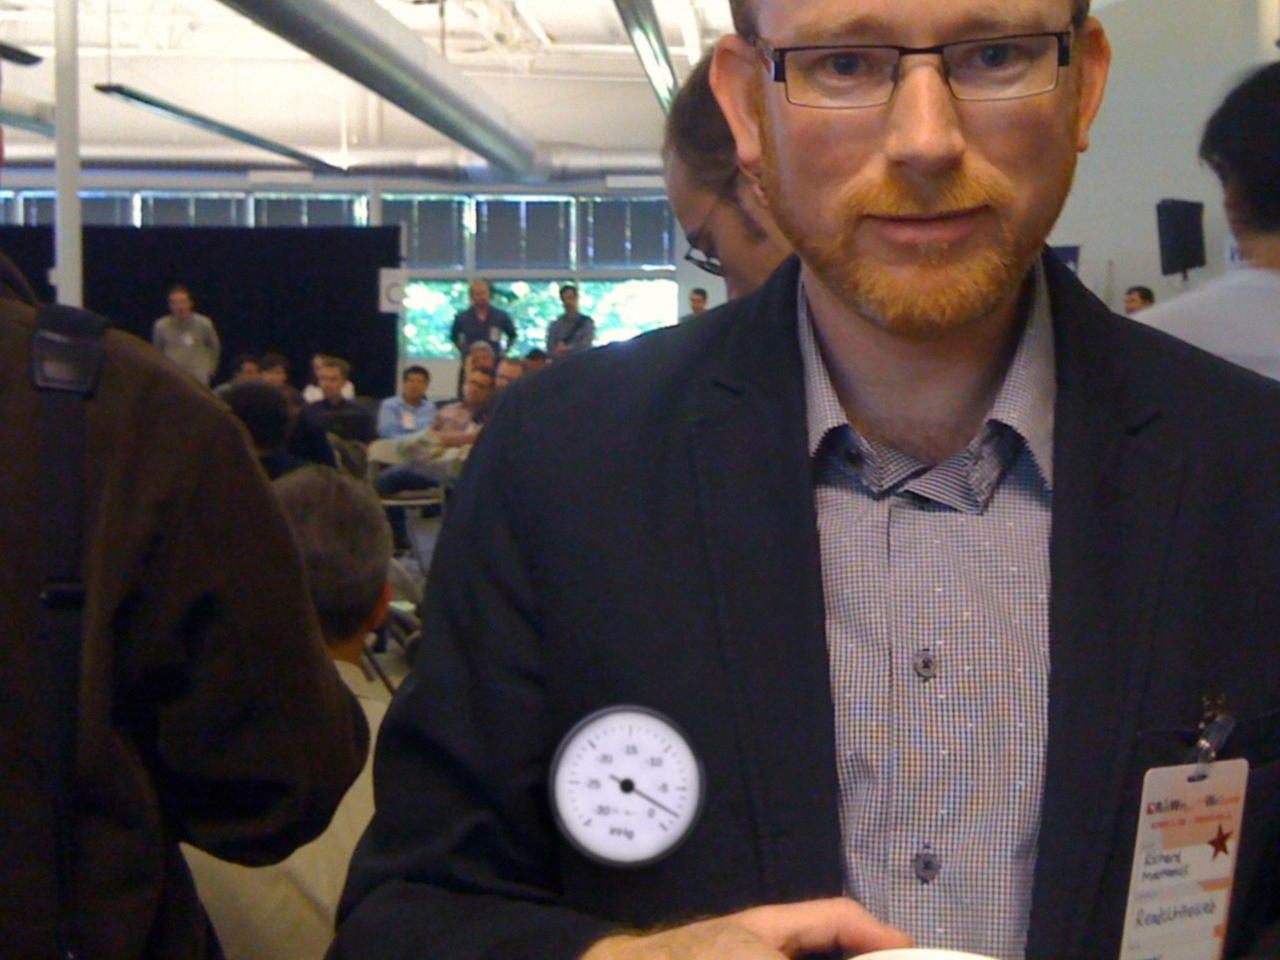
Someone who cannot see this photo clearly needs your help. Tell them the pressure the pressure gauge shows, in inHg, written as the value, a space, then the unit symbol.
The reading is -2 inHg
